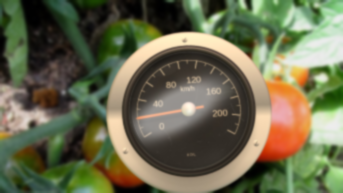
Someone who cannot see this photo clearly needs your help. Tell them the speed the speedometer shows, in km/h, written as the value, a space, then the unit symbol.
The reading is 20 km/h
